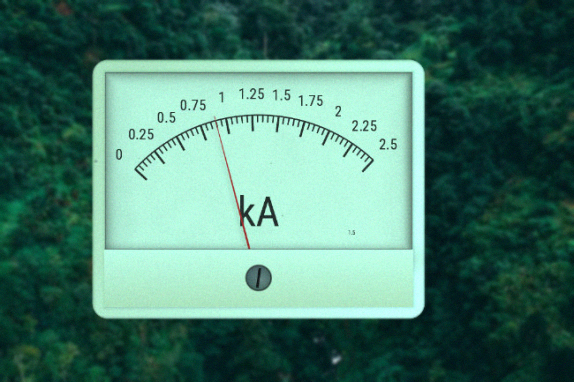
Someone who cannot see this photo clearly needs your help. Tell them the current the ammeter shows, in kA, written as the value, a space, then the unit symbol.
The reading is 0.9 kA
